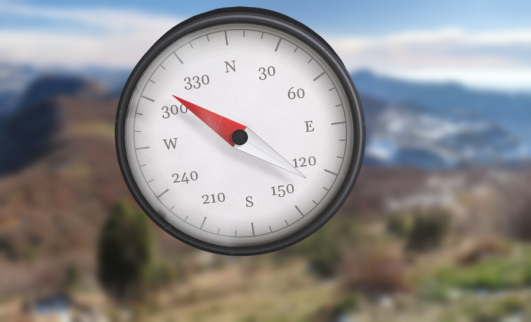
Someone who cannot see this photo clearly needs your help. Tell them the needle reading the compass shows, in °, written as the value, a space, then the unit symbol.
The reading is 310 °
